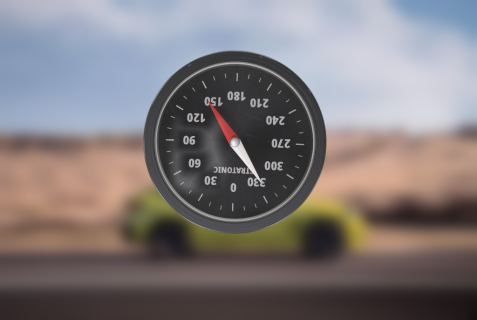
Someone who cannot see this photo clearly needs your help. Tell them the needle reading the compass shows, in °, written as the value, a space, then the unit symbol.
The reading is 145 °
